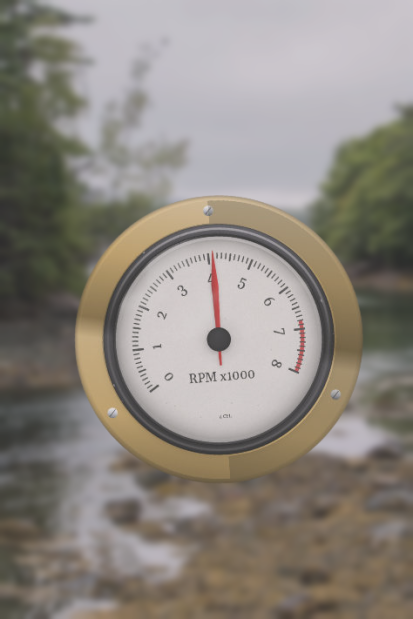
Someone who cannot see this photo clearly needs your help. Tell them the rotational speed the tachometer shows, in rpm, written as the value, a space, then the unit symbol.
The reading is 4100 rpm
